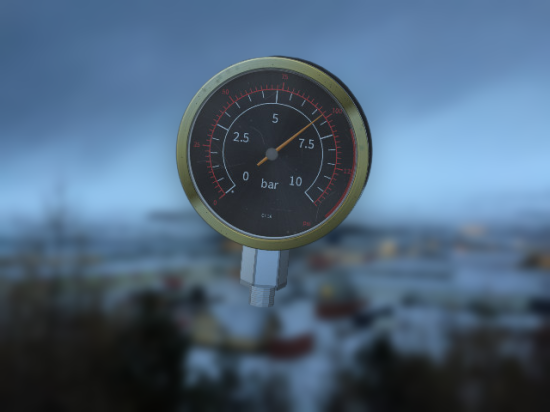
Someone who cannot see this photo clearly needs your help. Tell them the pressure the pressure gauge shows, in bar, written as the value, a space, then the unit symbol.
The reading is 6.75 bar
